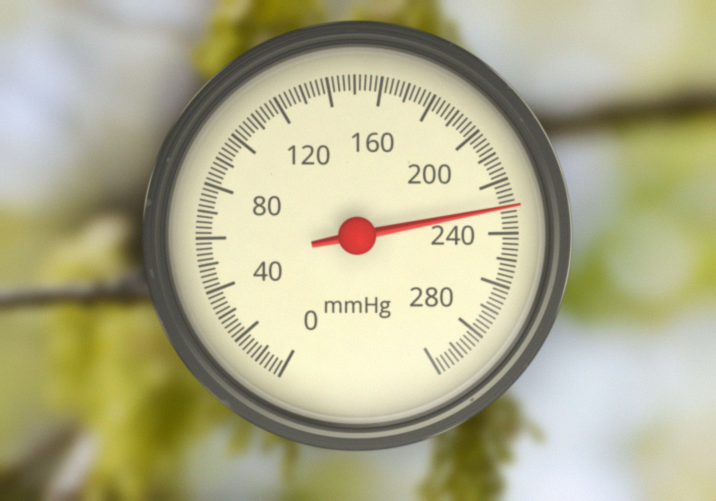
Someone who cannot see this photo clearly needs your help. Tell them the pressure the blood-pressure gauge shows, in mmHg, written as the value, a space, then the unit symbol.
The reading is 230 mmHg
